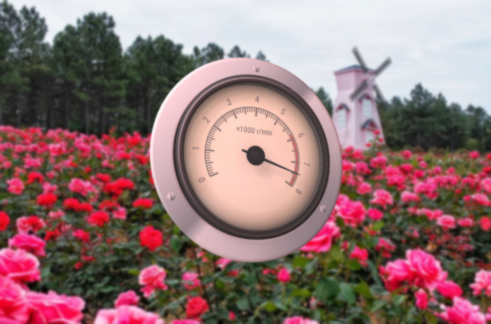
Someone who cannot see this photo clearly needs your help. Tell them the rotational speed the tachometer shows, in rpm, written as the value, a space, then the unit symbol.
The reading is 7500 rpm
